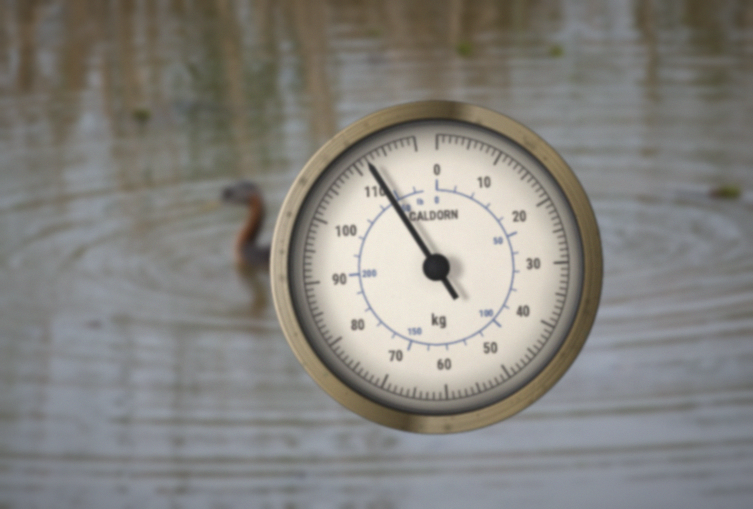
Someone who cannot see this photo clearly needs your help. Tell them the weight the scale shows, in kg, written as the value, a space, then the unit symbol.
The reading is 112 kg
